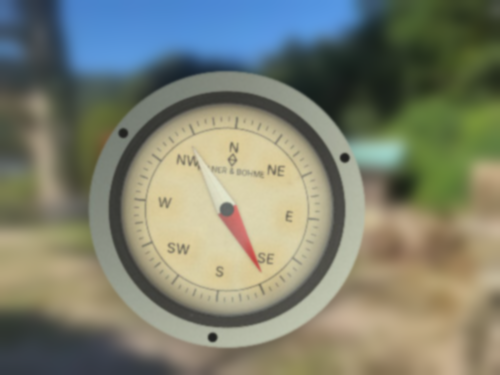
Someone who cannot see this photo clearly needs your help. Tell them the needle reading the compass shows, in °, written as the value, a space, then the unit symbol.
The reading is 145 °
